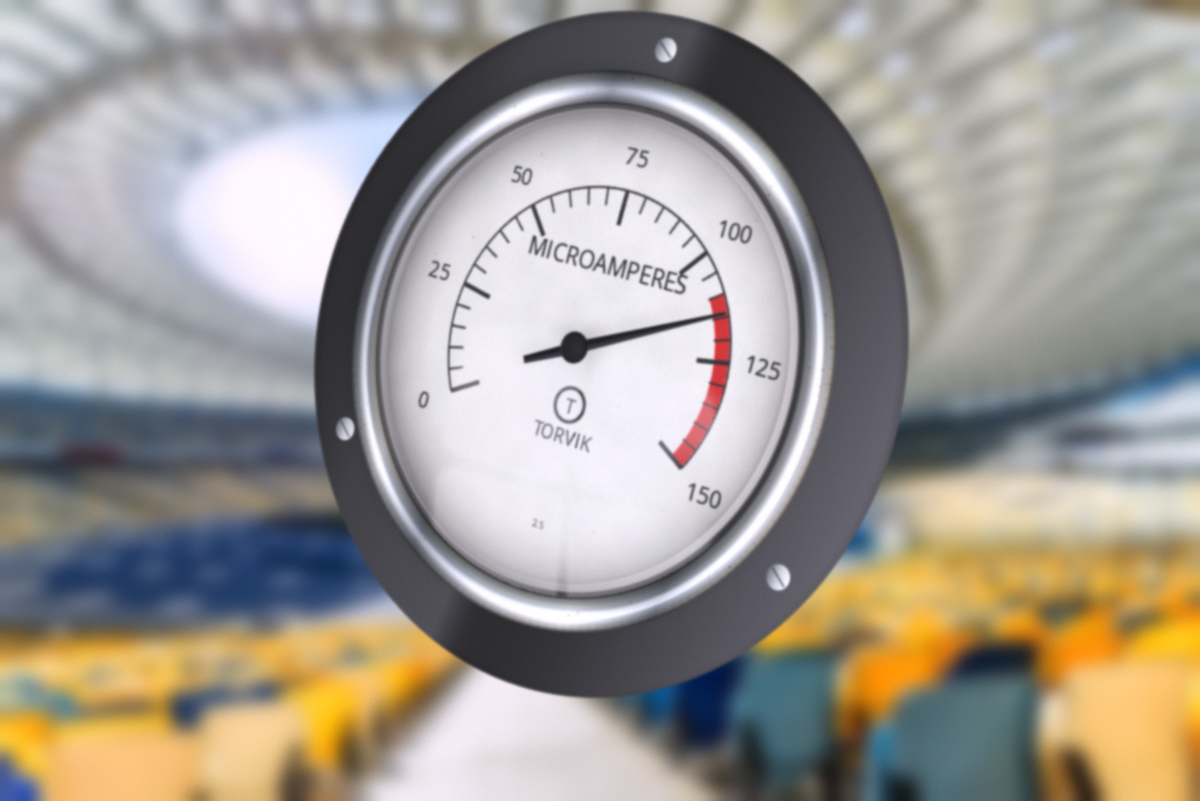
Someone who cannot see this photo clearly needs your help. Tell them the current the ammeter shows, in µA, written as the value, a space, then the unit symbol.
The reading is 115 µA
